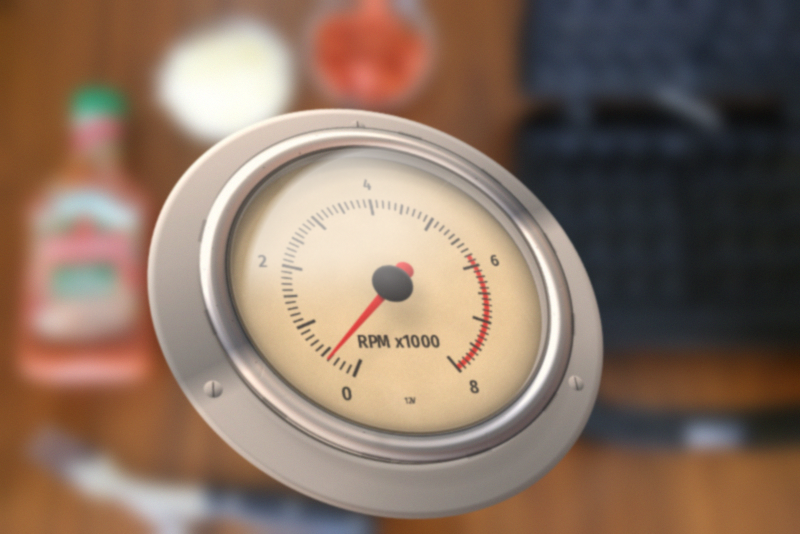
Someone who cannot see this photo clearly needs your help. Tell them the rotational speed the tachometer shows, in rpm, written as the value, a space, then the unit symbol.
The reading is 400 rpm
